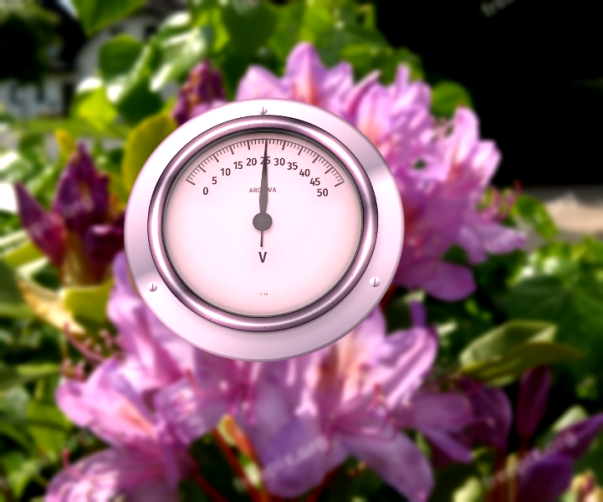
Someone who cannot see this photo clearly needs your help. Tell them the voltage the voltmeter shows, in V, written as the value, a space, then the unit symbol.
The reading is 25 V
